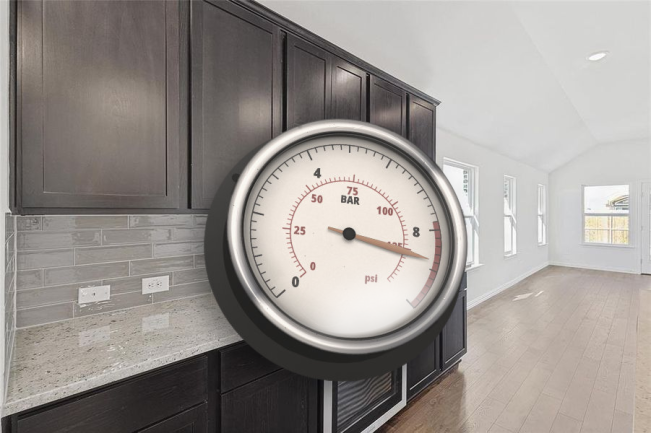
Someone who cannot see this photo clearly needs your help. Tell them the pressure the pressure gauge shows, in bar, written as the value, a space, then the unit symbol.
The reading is 8.8 bar
